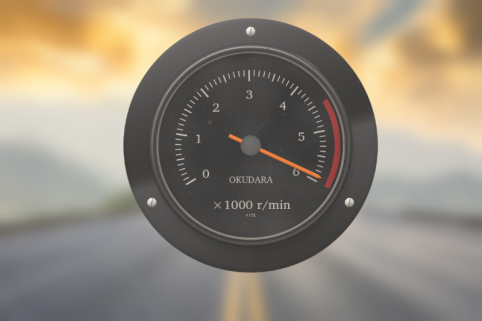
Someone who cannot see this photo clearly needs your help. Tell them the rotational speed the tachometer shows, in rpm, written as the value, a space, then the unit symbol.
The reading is 5900 rpm
